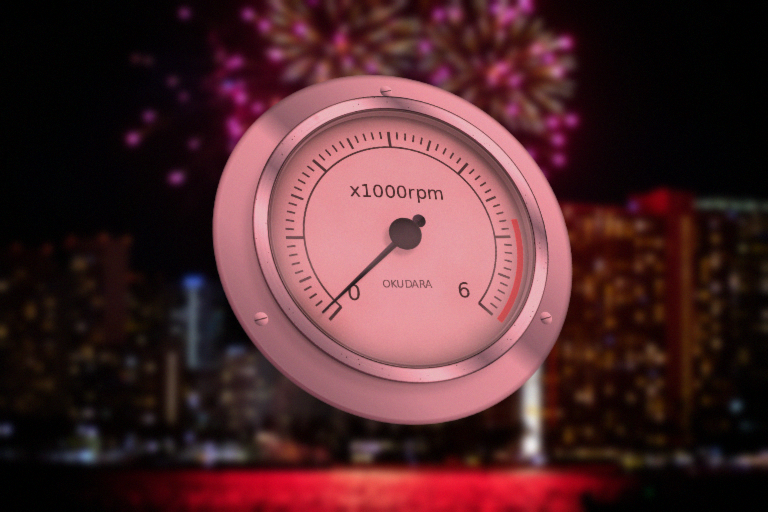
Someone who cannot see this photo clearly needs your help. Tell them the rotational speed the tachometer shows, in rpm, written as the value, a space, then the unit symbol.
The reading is 100 rpm
